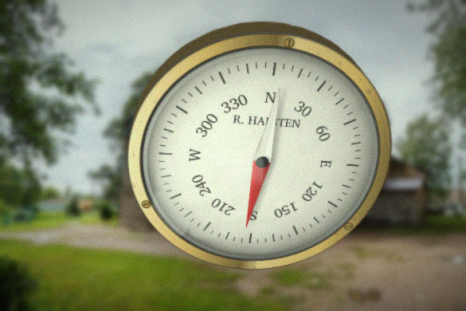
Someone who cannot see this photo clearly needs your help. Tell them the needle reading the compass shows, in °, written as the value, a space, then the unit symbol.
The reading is 185 °
